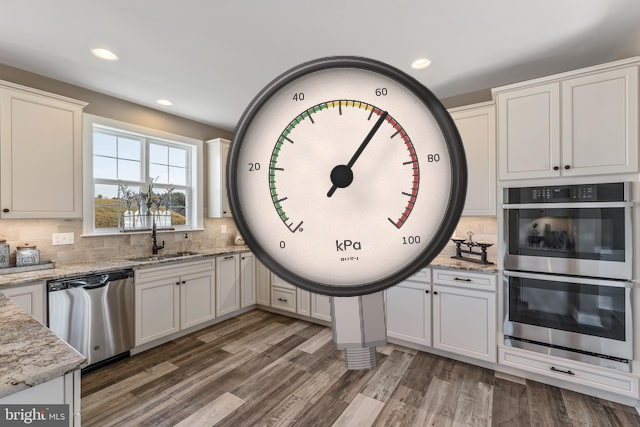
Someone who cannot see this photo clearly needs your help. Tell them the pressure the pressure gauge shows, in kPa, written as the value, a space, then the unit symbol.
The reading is 64 kPa
